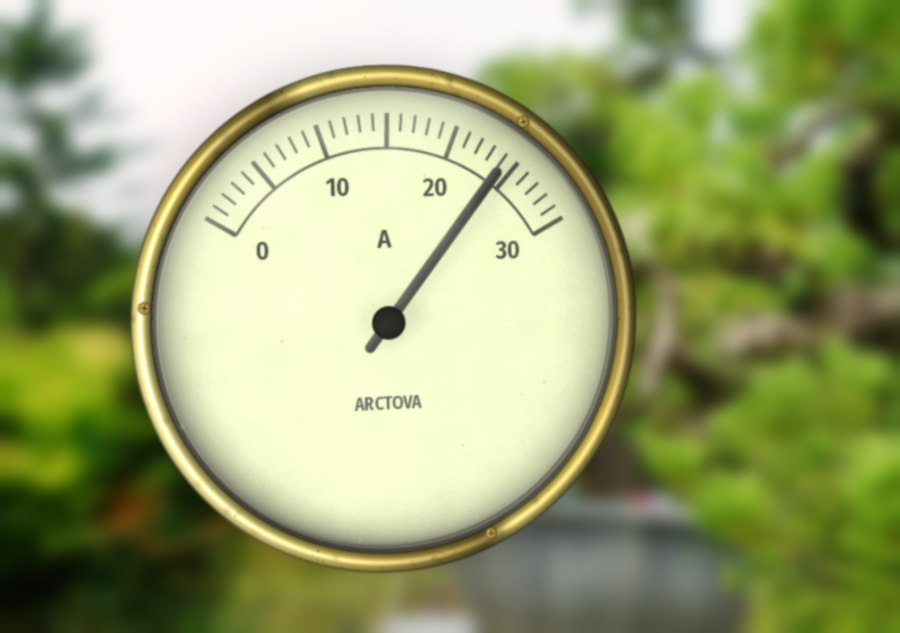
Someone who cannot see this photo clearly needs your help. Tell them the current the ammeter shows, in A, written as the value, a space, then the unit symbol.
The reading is 24 A
